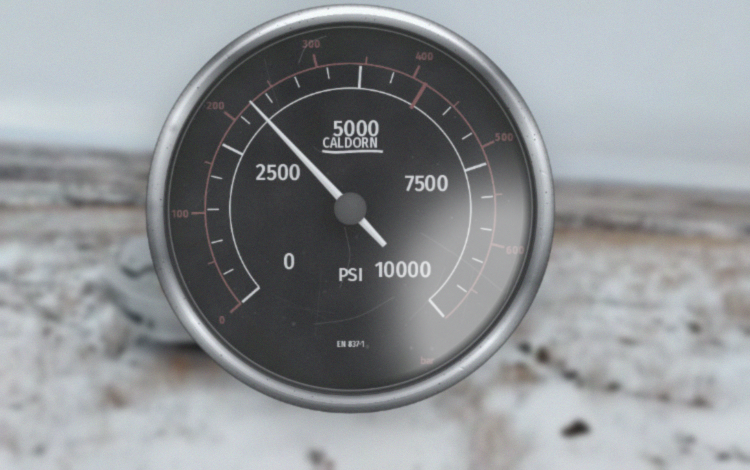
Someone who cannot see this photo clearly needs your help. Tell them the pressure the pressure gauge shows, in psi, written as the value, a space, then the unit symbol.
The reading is 3250 psi
